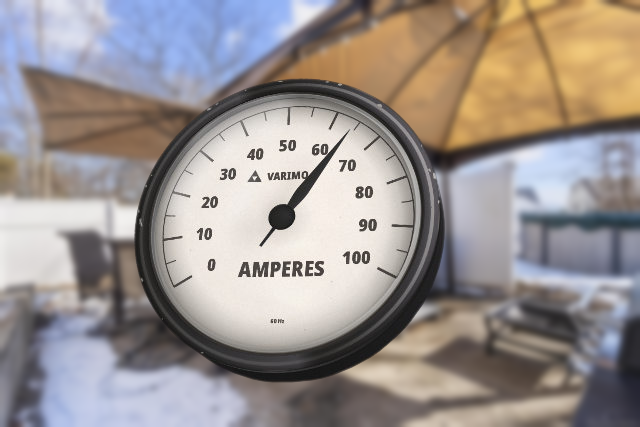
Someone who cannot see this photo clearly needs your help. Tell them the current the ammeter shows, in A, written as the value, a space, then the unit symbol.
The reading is 65 A
